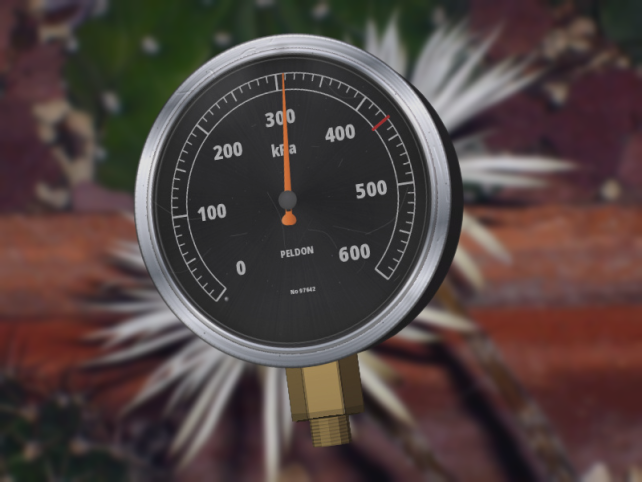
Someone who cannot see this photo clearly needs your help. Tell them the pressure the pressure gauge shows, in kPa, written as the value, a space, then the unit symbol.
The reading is 310 kPa
